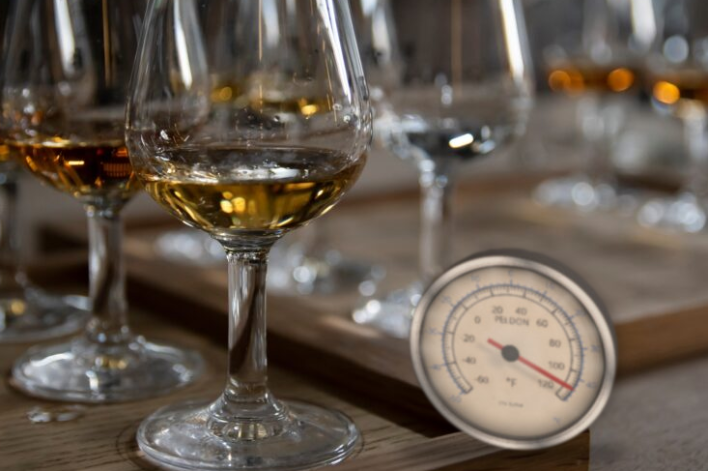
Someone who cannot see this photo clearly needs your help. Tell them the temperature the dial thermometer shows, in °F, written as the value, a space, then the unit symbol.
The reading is 110 °F
